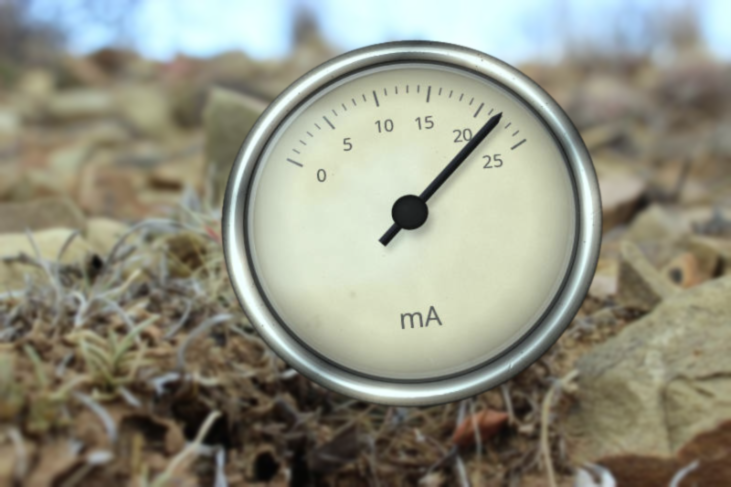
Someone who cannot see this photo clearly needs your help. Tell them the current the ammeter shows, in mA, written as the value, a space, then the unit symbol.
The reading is 22 mA
